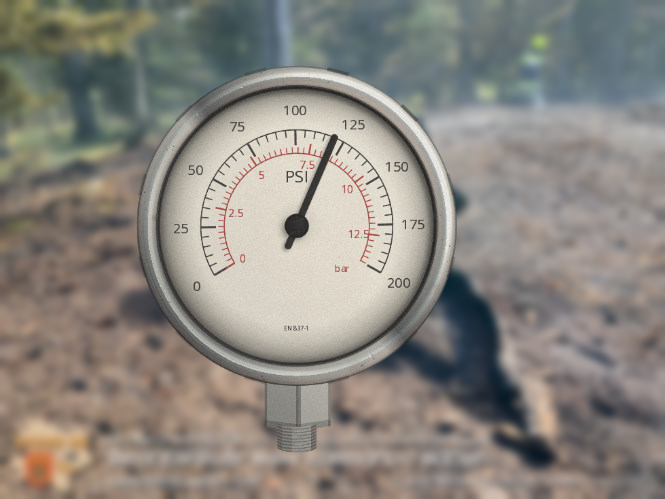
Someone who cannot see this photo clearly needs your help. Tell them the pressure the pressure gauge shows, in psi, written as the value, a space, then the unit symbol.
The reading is 120 psi
